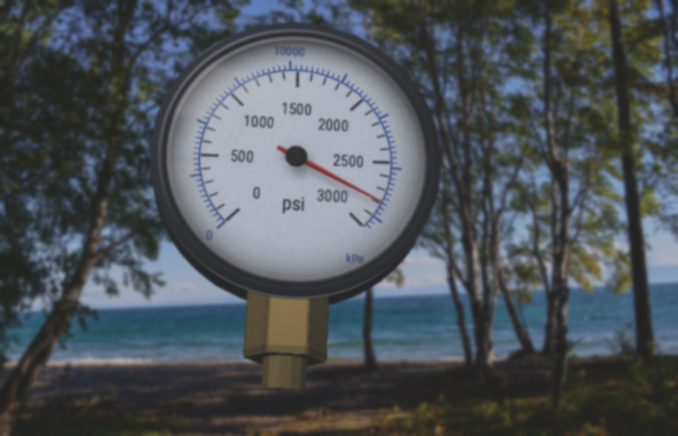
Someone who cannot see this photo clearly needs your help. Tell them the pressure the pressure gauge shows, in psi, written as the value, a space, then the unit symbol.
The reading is 2800 psi
